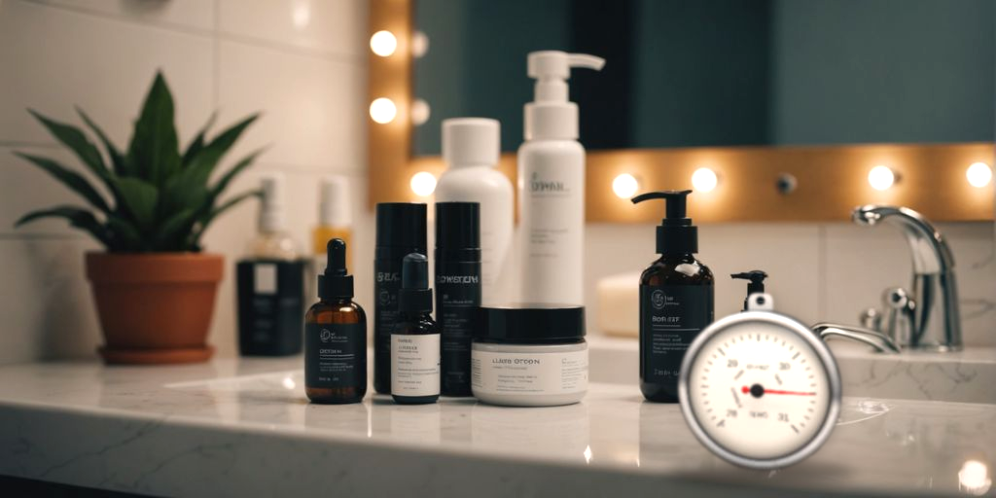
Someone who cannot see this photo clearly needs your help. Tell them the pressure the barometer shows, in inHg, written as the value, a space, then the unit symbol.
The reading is 30.5 inHg
